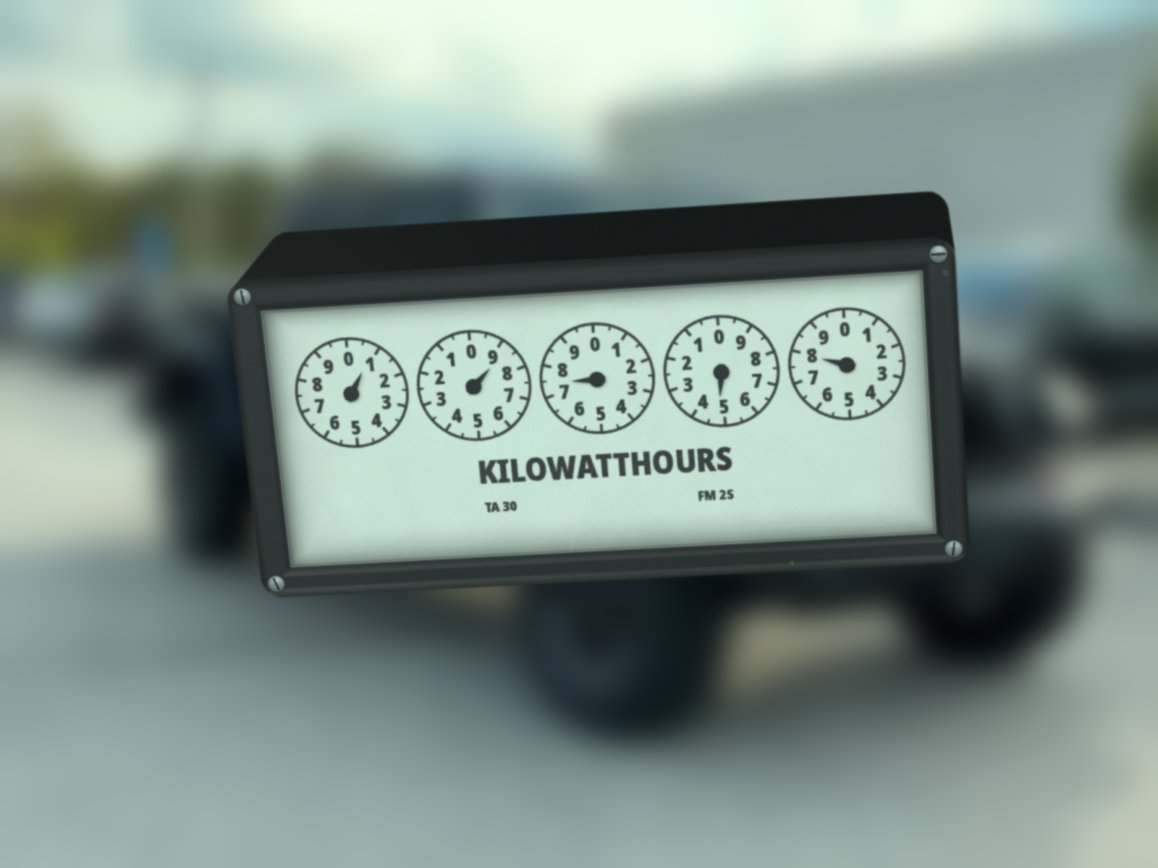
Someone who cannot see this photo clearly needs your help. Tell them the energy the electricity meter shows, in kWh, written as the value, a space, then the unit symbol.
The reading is 8748 kWh
